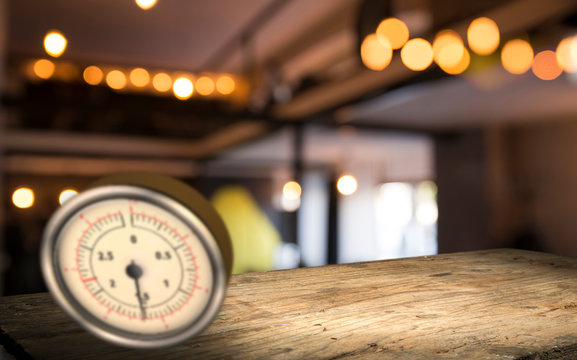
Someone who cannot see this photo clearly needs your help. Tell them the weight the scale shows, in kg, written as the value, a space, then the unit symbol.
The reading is 1.5 kg
